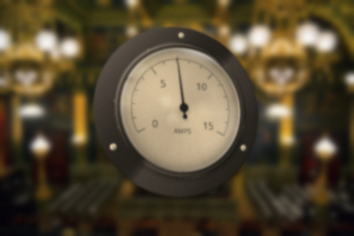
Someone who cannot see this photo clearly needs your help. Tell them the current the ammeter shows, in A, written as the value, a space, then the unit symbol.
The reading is 7 A
